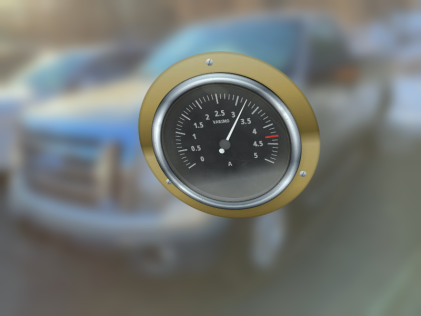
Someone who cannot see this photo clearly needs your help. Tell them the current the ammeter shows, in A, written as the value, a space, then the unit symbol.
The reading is 3.2 A
